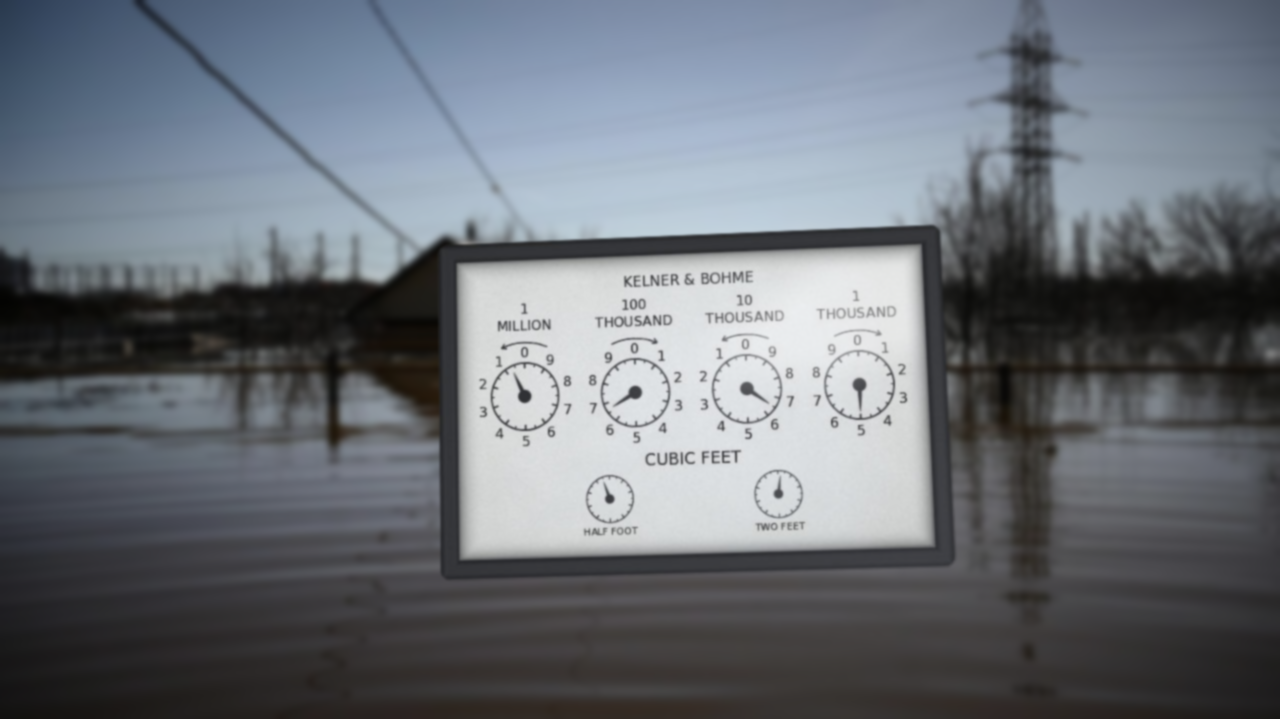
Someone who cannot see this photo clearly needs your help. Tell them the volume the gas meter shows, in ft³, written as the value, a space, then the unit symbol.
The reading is 66500 ft³
